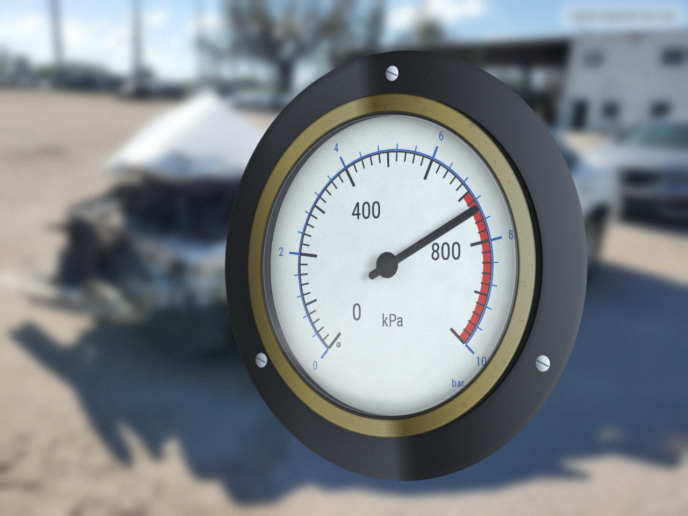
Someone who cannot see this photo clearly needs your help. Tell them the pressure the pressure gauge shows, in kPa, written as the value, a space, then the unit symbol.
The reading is 740 kPa
